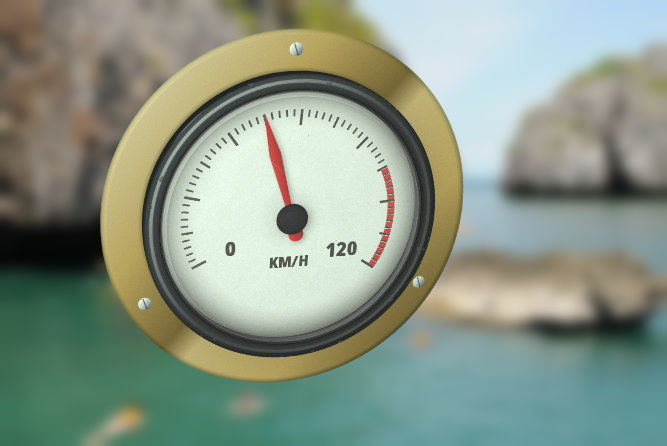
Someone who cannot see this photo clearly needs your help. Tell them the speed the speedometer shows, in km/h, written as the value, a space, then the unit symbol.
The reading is 50 km/h
